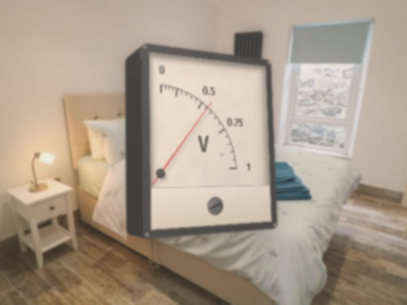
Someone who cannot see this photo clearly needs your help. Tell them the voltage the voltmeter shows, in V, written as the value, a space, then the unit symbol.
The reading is 0.55 V
